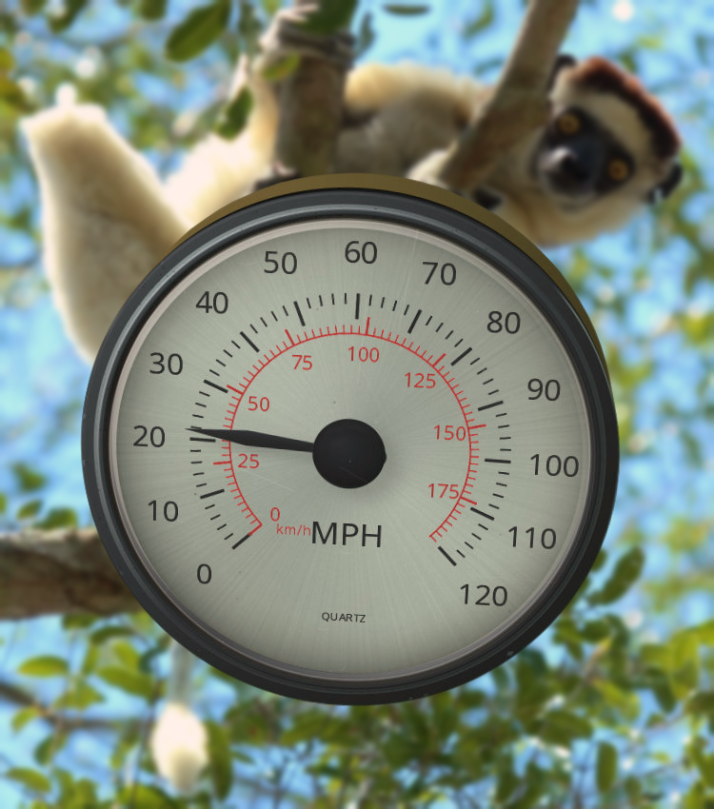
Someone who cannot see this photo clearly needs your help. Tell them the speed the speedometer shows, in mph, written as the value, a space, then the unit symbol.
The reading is 22 mph
